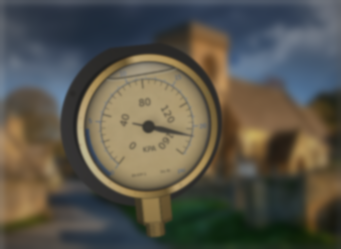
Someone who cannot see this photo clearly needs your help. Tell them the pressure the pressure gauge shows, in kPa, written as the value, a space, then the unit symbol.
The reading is 145 kPa
